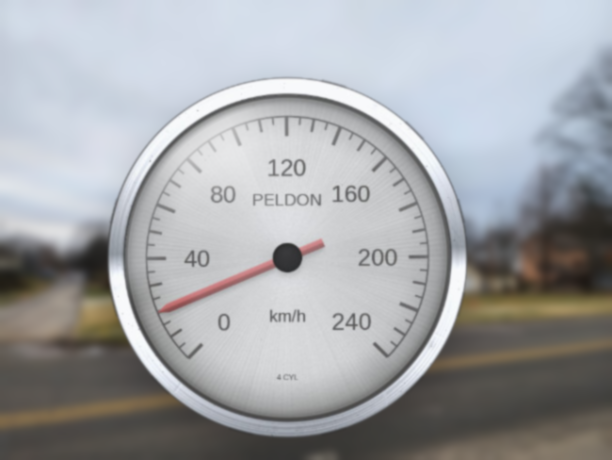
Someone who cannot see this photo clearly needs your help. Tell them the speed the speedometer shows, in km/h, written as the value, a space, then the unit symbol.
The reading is 20 km/h
